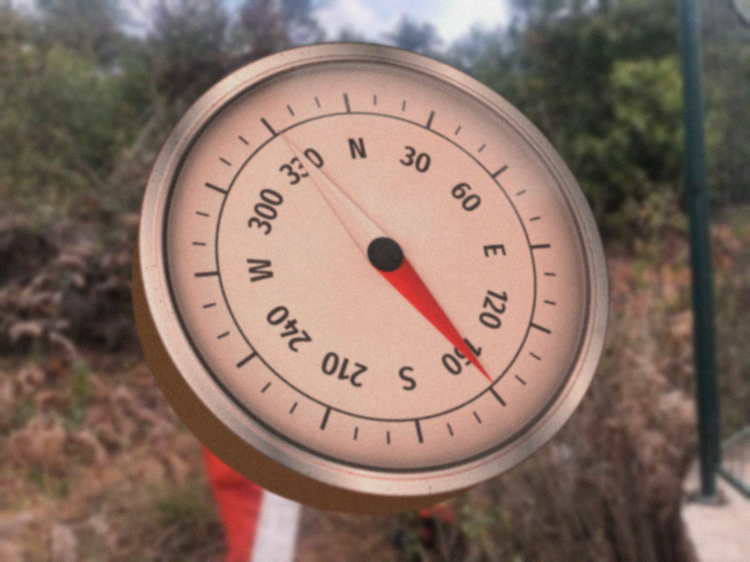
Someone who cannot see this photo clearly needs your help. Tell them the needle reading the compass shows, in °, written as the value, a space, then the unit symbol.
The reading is 150 °
